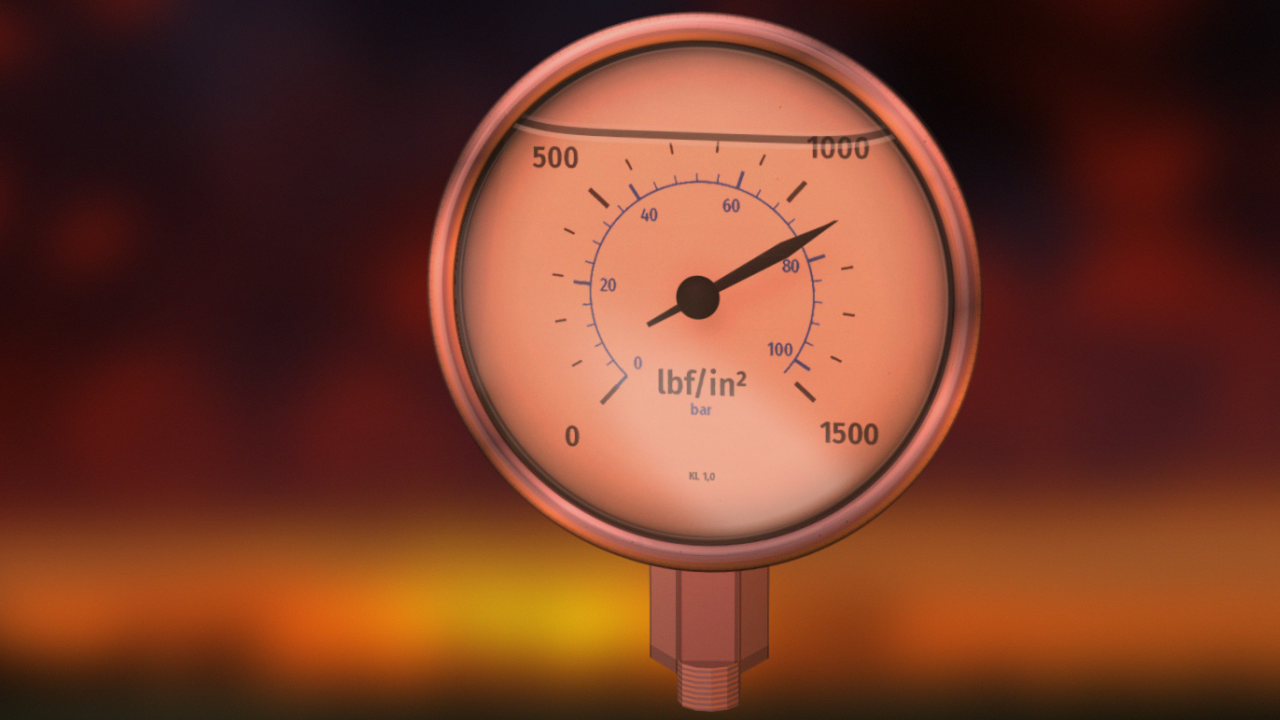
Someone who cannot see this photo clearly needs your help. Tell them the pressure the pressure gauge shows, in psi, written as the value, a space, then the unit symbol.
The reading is 1100 psi
